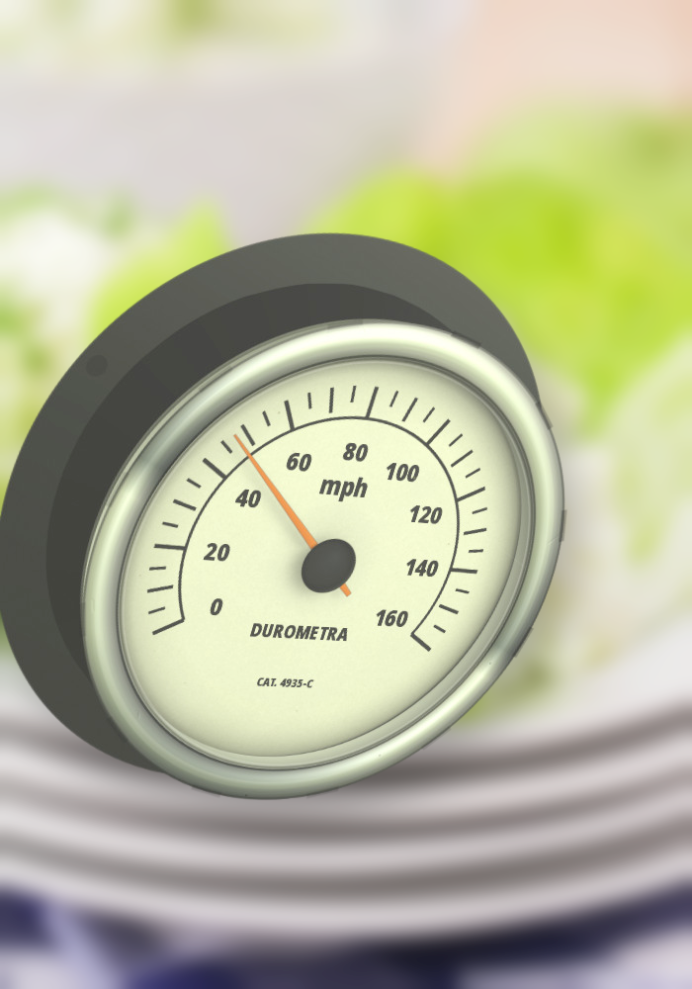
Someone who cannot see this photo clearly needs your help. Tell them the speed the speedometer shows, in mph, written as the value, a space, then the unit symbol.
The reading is 47.5 mph
